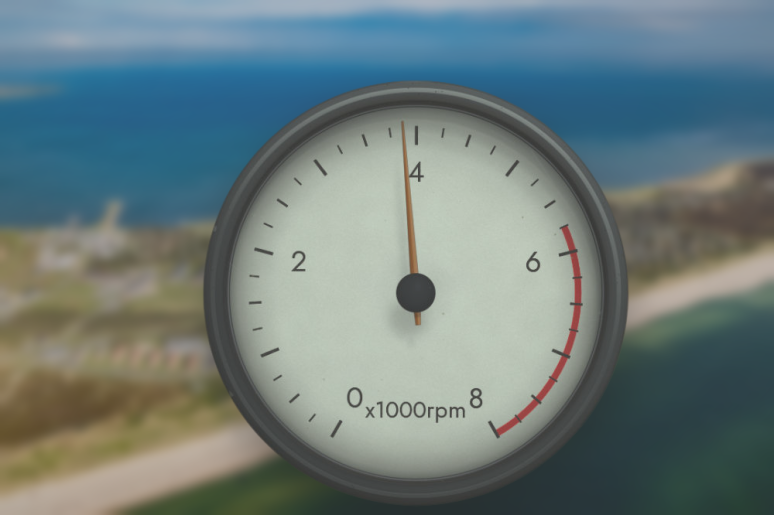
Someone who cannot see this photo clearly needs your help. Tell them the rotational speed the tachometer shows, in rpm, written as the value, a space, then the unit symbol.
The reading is 3875 rpm
